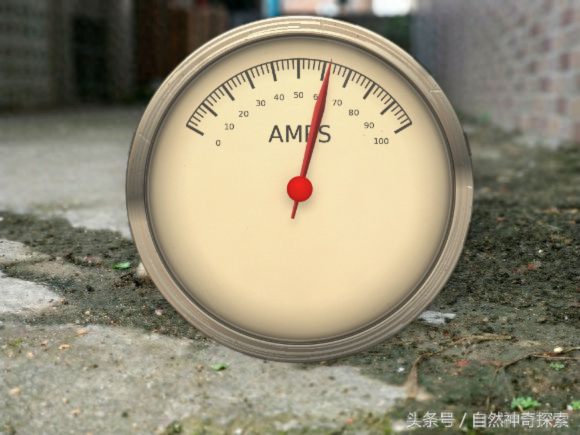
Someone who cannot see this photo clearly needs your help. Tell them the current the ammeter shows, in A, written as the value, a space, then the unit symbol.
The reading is 62 A
